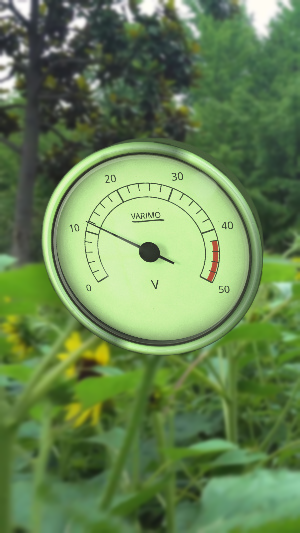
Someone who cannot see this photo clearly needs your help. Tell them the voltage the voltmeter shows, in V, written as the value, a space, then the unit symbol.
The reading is 12 V
